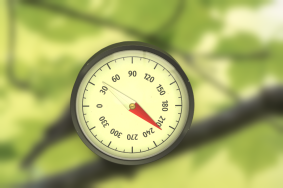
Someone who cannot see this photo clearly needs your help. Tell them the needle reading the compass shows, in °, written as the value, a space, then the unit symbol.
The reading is 220 °
